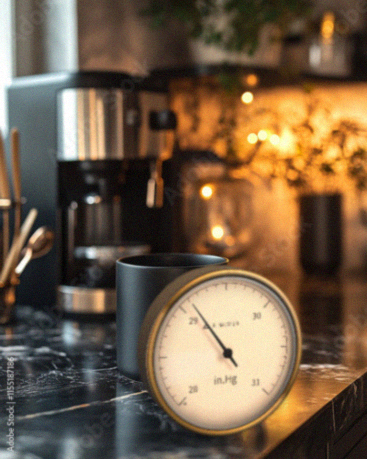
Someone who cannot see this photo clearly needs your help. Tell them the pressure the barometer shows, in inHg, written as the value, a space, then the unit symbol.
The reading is 29.1 inHg
